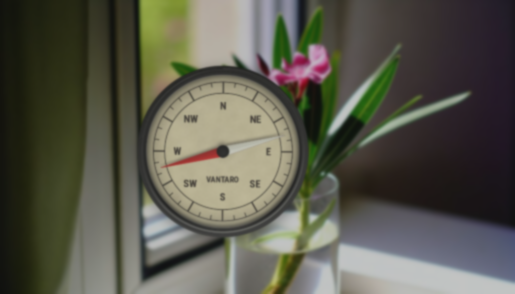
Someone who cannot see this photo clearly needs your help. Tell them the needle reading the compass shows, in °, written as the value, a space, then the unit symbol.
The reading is 255 °
